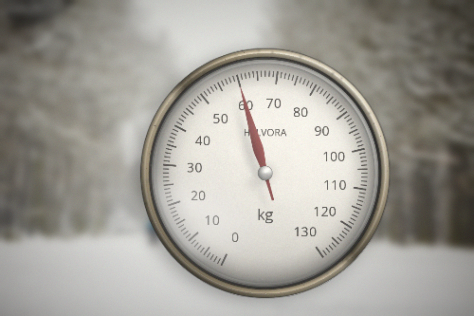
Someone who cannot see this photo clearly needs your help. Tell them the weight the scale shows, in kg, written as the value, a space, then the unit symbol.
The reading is 60 kg
